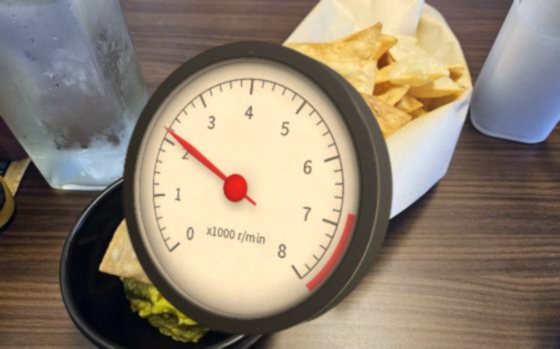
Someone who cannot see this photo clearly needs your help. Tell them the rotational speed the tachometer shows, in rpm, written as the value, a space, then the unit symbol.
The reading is 2200 rpm
